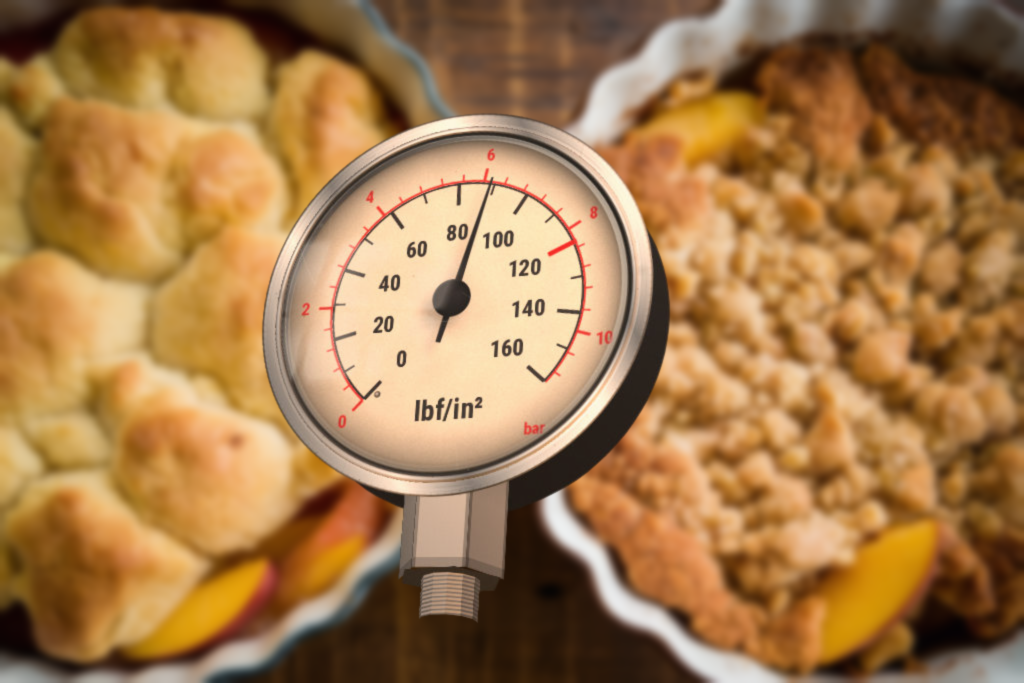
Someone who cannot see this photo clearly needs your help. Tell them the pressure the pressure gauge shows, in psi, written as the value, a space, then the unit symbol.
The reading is 90 psi
